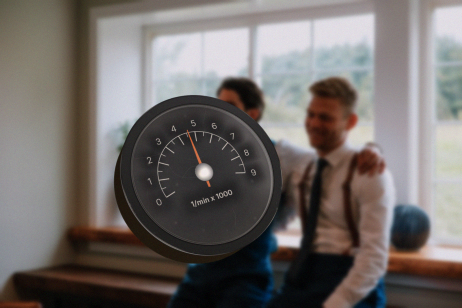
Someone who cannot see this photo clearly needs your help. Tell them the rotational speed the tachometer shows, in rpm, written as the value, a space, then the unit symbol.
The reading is 4500 rpm
